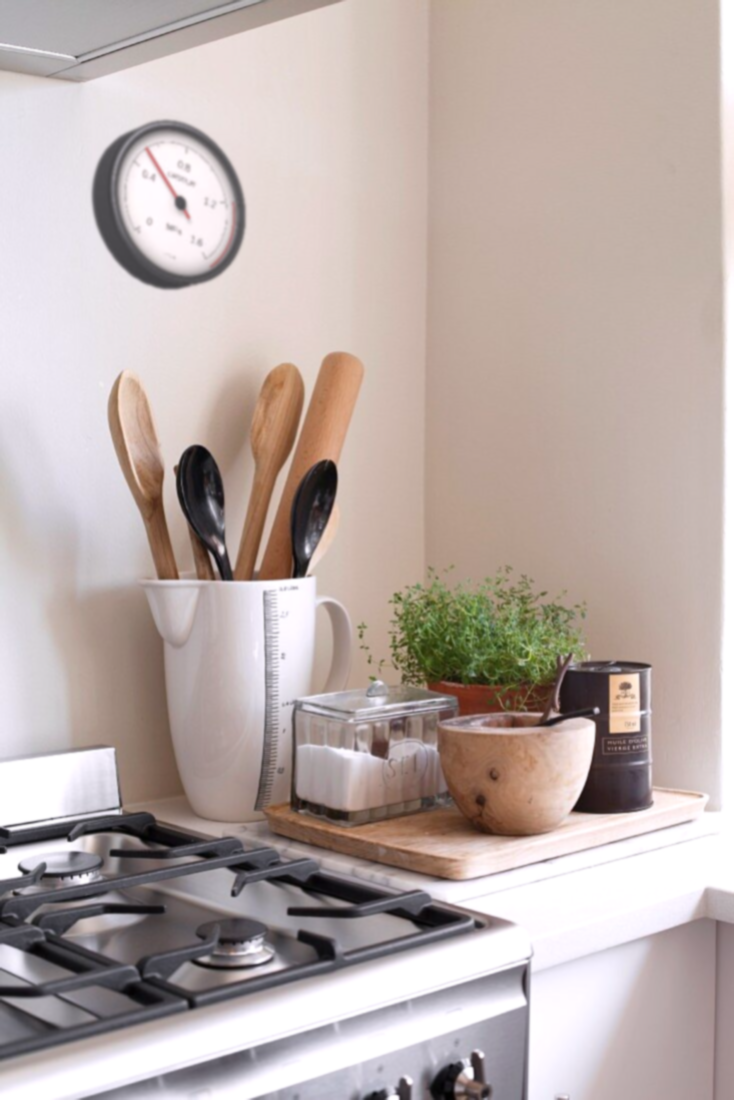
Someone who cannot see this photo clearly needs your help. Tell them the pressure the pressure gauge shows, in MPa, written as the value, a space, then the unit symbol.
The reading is 0.5 MPa
